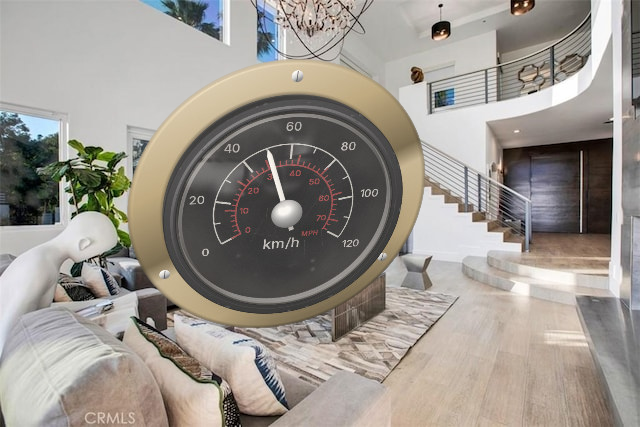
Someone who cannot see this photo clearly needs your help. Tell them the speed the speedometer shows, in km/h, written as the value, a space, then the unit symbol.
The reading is 50 km/h
